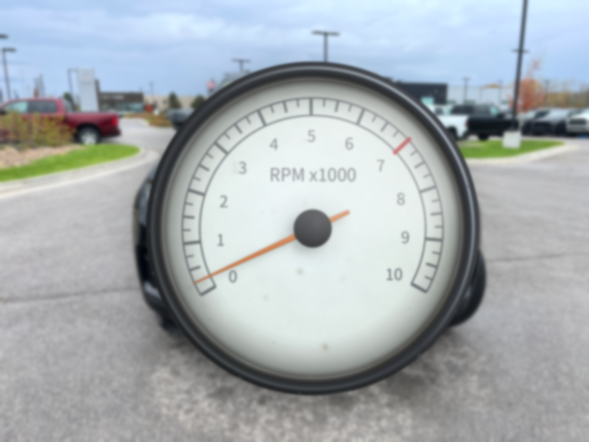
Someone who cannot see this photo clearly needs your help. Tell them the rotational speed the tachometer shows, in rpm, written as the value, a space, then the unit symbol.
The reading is 250 rpm
